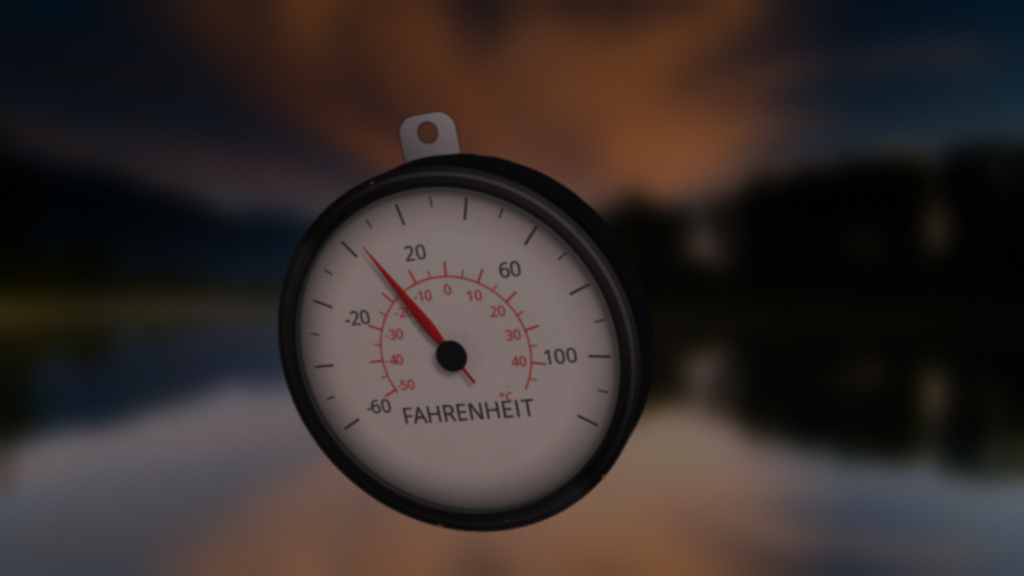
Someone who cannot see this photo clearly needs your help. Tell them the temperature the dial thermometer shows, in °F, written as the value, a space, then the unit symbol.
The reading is 5 °F
